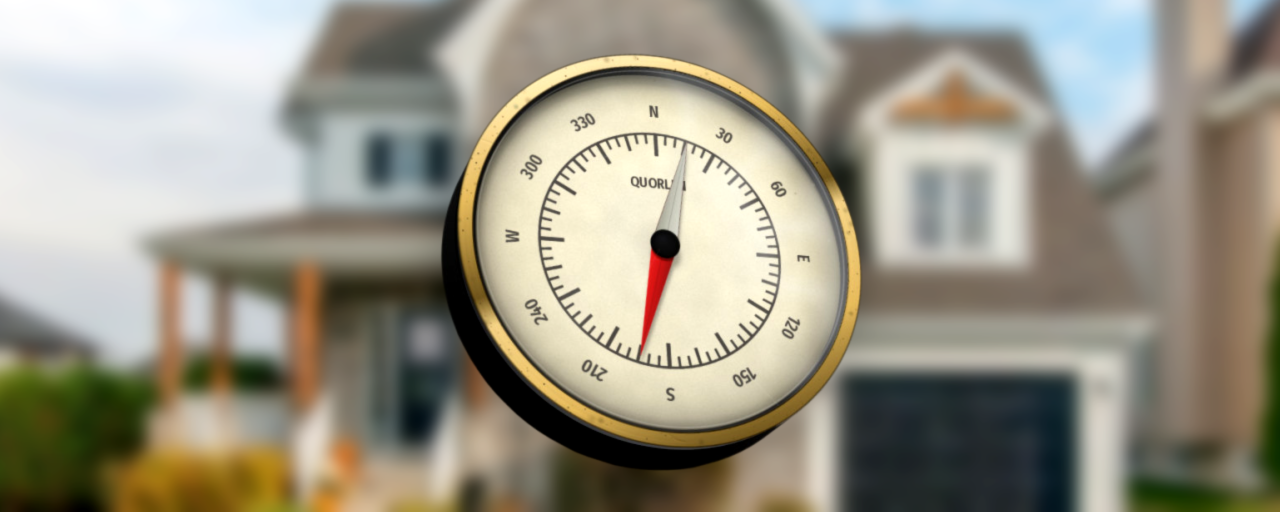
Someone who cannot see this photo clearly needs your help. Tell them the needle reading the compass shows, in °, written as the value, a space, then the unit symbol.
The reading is 195 °
